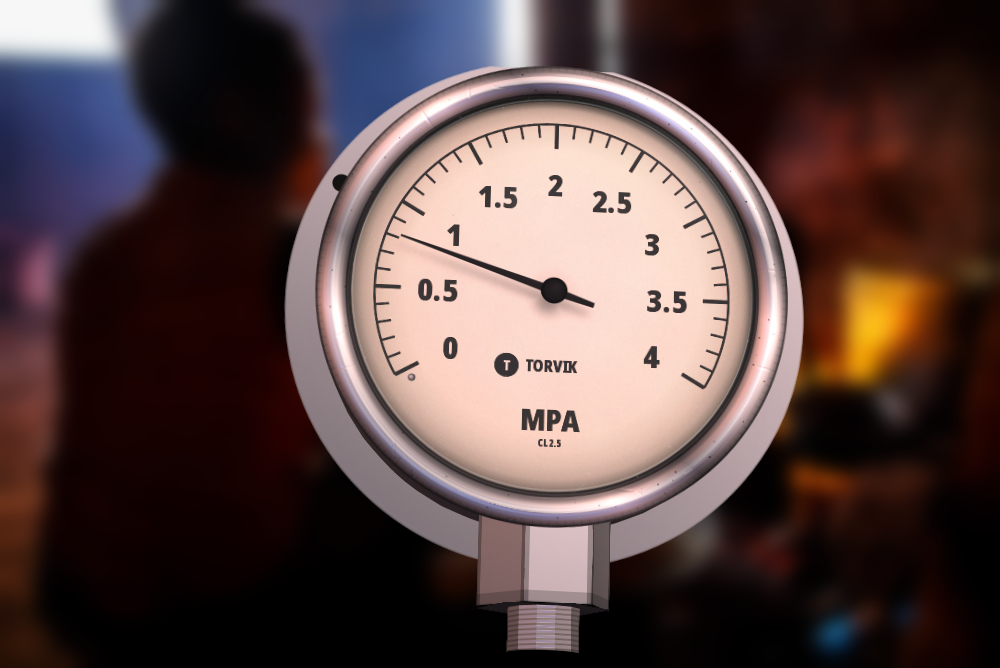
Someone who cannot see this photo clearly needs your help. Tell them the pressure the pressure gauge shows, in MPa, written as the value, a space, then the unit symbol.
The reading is 0.8 MPa
